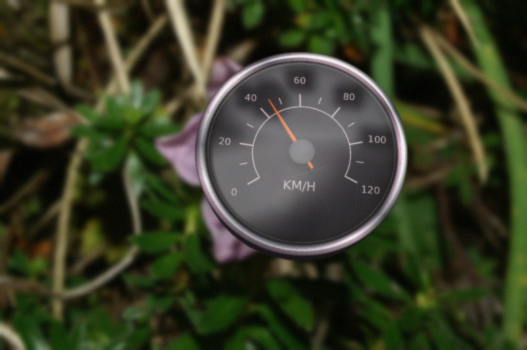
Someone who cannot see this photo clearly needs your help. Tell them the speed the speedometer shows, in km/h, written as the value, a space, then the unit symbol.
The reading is 45 km/h
